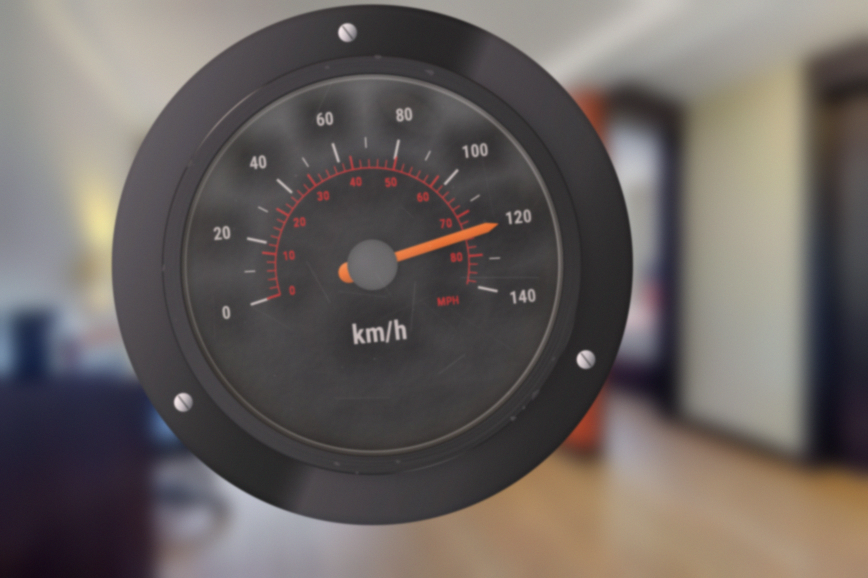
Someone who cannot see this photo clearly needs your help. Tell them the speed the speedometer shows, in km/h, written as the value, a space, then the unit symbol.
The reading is 120 km/h
